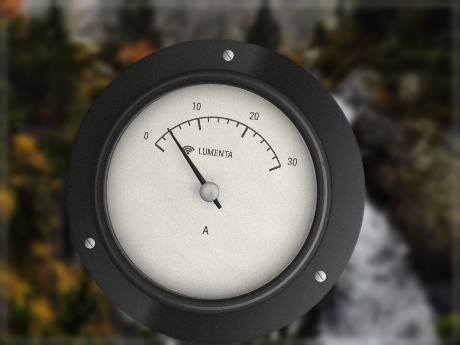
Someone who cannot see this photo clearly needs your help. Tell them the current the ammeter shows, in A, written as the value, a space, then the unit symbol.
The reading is 4 A
